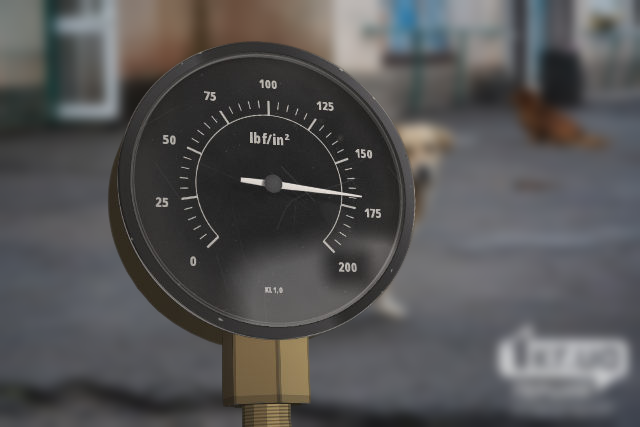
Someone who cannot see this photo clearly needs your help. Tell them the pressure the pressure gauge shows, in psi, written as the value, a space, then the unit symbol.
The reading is 170 psi
